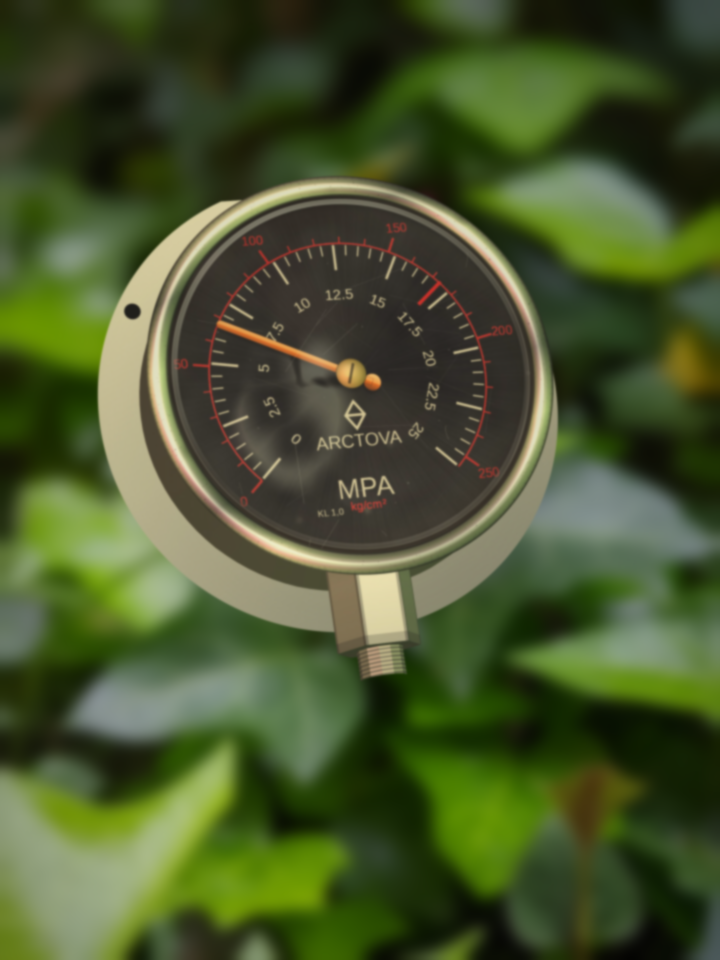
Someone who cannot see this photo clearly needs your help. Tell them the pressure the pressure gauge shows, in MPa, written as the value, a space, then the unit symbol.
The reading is 6.5 MPa
